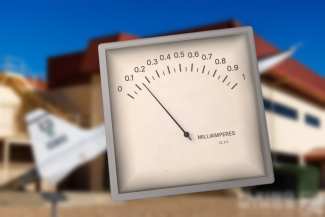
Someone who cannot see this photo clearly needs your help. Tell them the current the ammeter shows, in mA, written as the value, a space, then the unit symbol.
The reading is 0.15 mA
